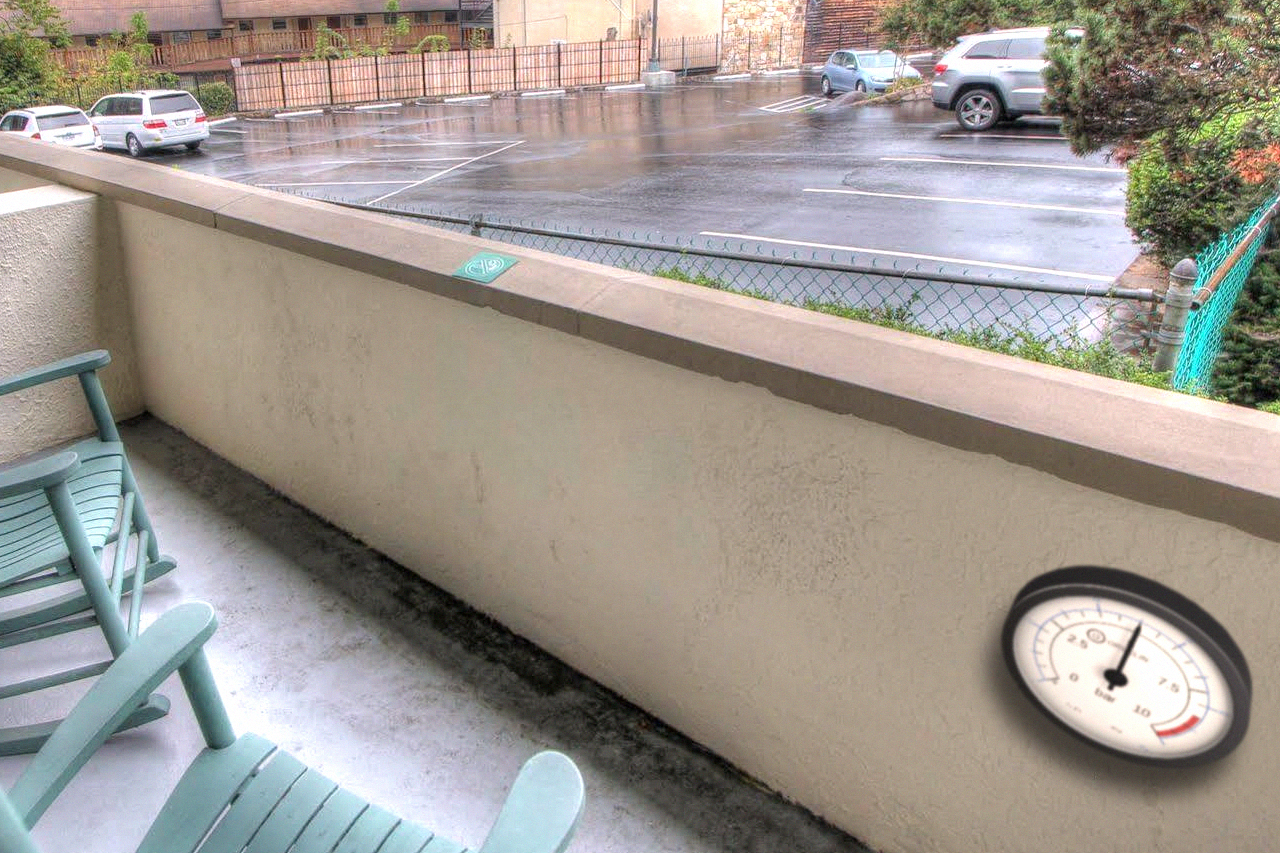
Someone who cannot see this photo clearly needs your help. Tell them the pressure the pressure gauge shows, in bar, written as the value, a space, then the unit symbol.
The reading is 5 bar
